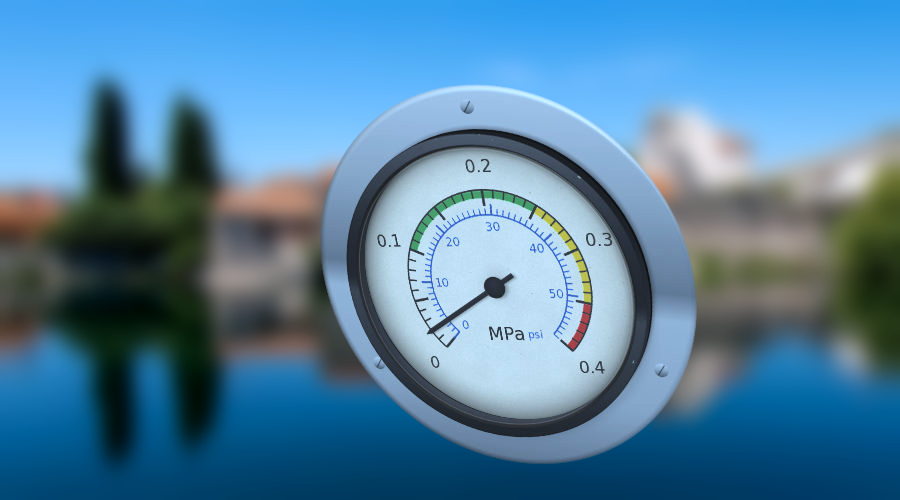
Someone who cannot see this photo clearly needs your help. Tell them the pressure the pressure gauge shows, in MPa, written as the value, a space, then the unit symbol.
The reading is 0.02 MPa
